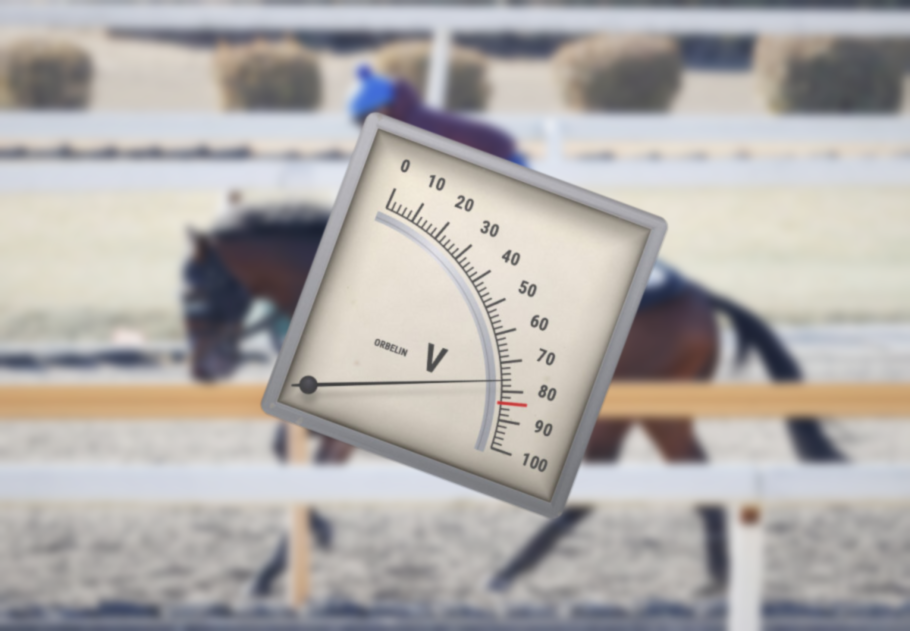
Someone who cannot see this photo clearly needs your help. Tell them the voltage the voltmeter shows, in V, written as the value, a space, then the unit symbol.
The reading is 76 V
